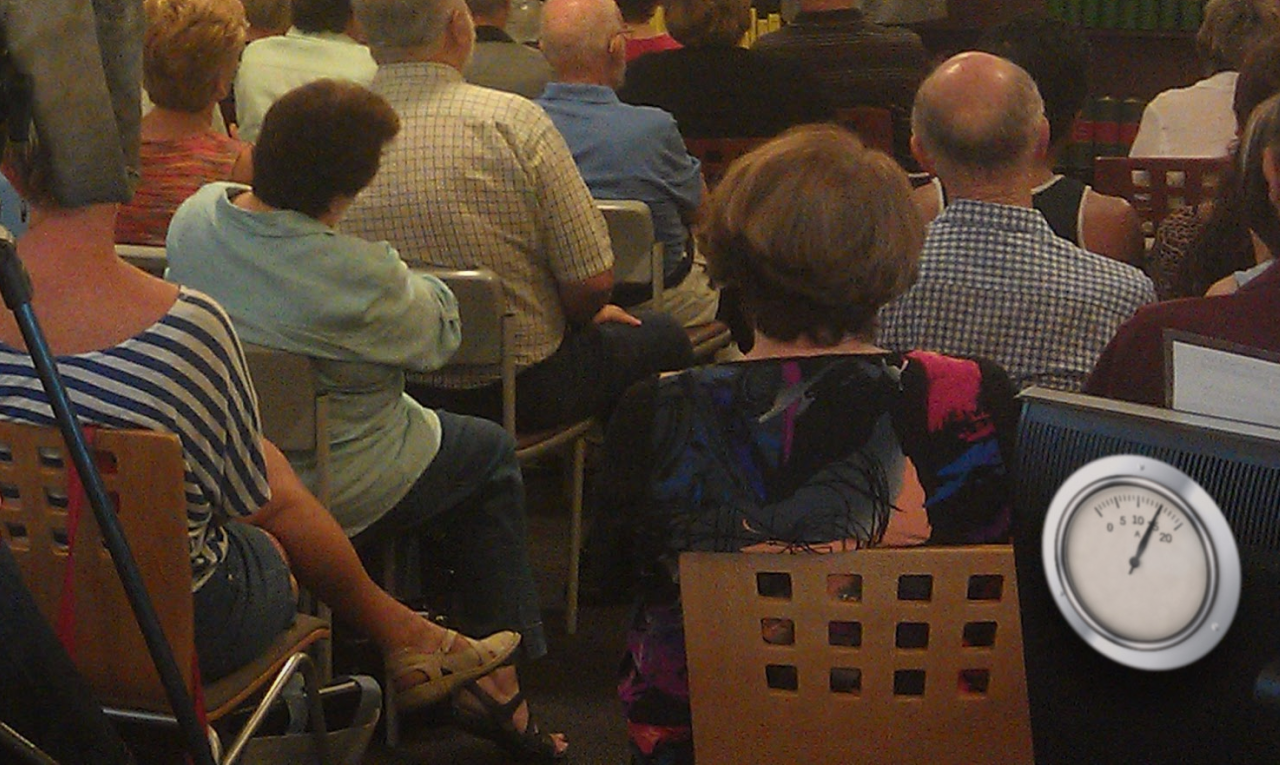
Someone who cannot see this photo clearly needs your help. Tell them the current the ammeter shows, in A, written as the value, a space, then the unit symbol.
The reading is 15 A
